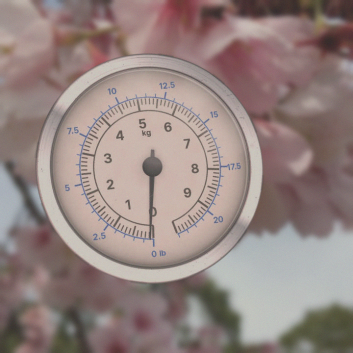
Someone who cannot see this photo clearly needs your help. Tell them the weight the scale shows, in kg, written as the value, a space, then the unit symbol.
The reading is 0.1 kg
